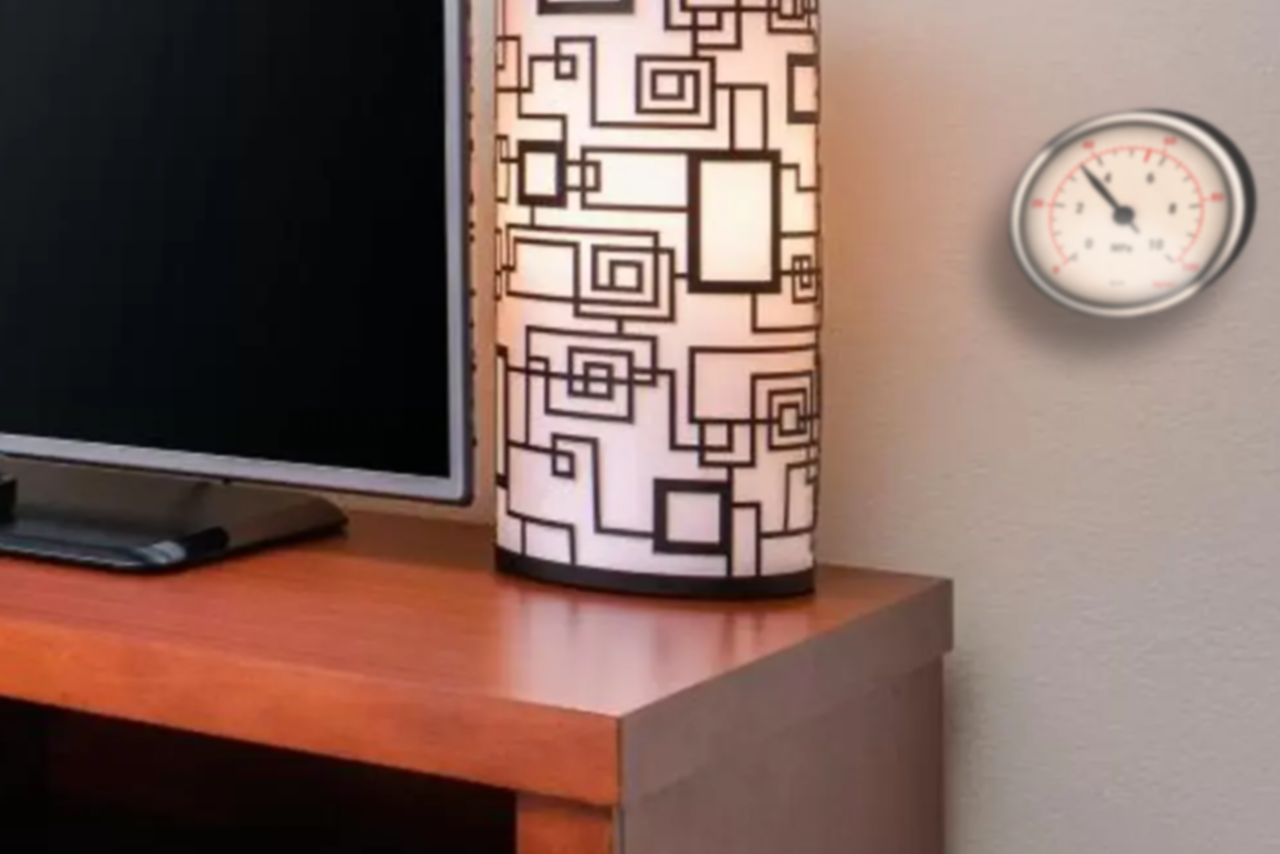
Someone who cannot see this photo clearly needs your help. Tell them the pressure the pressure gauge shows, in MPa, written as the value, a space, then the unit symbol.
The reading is 3.5 MPa
